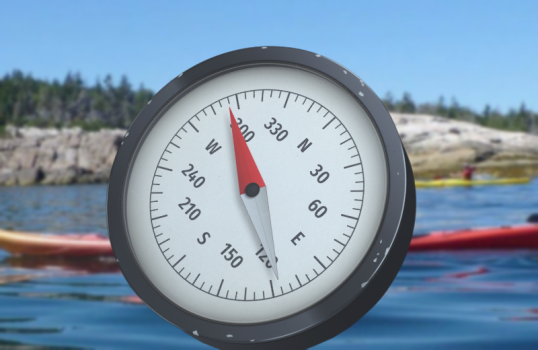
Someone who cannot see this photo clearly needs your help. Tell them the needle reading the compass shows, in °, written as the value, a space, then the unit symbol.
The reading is 295 °
